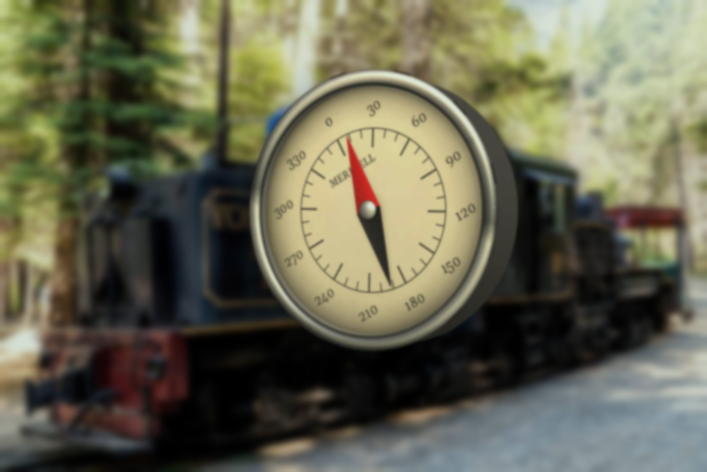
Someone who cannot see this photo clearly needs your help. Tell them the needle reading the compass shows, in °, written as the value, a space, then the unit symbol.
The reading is 10 °
